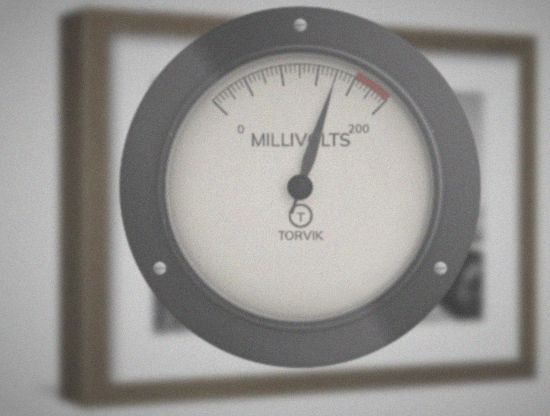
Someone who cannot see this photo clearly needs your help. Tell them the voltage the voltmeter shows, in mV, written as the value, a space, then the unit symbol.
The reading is 140 mV
